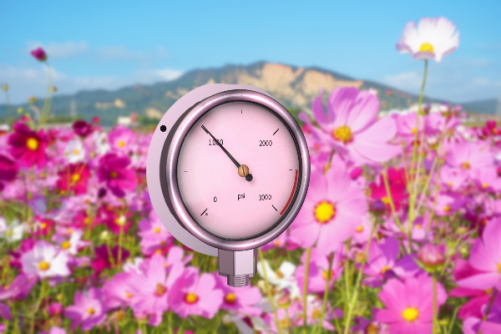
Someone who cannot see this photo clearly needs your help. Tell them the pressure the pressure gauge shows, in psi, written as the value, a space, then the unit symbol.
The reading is 1000 psi
